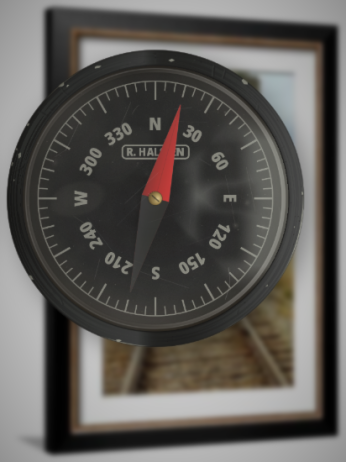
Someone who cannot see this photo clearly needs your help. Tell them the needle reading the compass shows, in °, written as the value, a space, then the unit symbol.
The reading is 15 °
